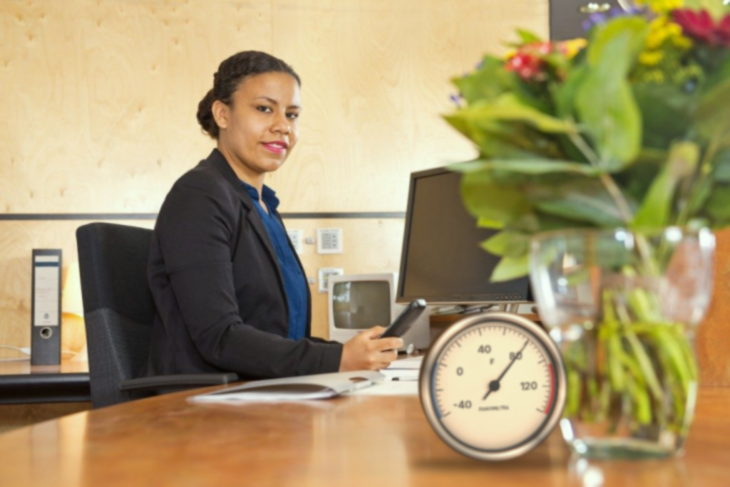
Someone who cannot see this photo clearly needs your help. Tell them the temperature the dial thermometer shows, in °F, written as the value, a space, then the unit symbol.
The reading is 80 °F
